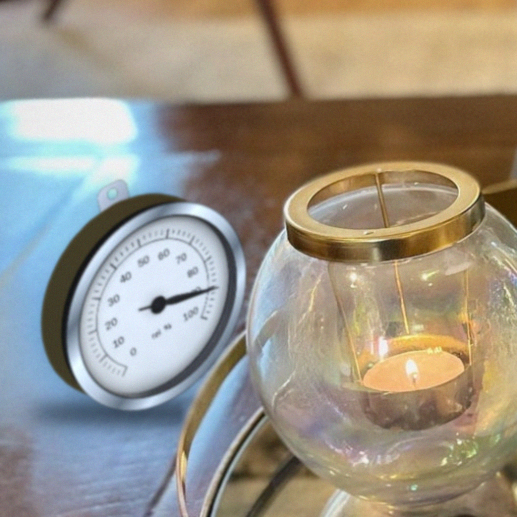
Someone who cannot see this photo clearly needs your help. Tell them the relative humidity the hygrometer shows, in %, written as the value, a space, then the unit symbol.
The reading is 90 %
